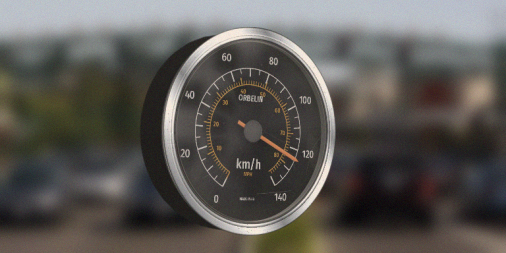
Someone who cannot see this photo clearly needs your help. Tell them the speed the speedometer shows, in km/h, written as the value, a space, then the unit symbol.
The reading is 125 km/h
